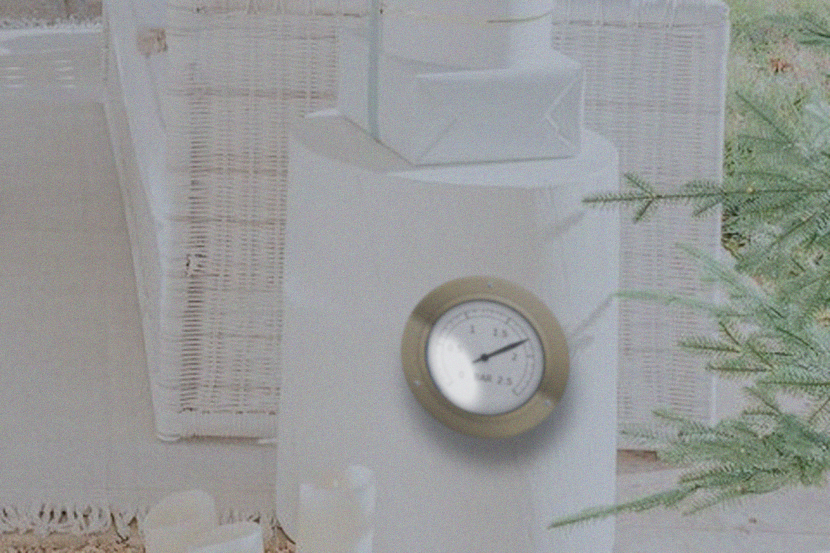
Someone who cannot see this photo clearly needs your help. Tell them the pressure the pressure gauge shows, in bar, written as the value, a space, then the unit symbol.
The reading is 1.8 bar
